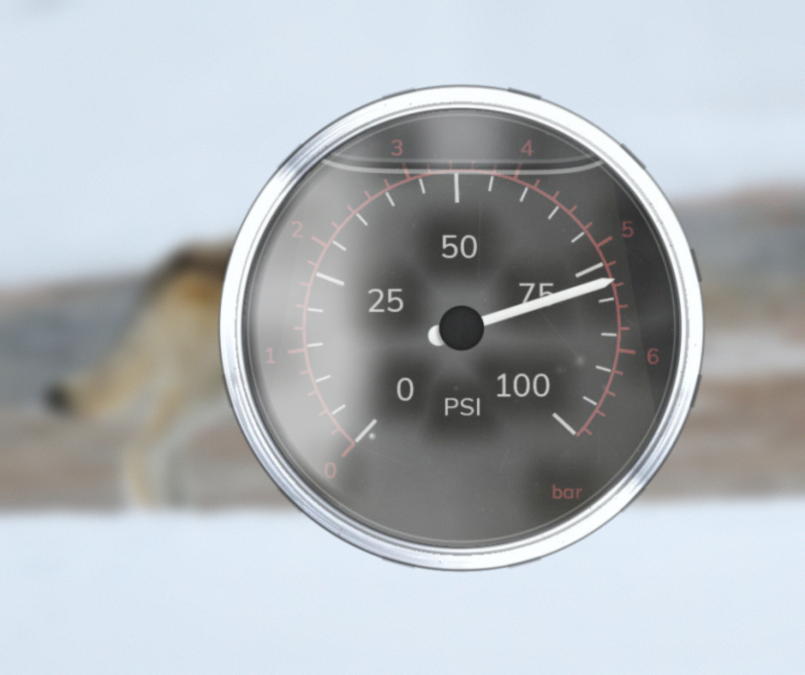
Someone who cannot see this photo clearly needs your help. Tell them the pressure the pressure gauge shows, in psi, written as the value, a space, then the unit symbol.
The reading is 77.5 psi
